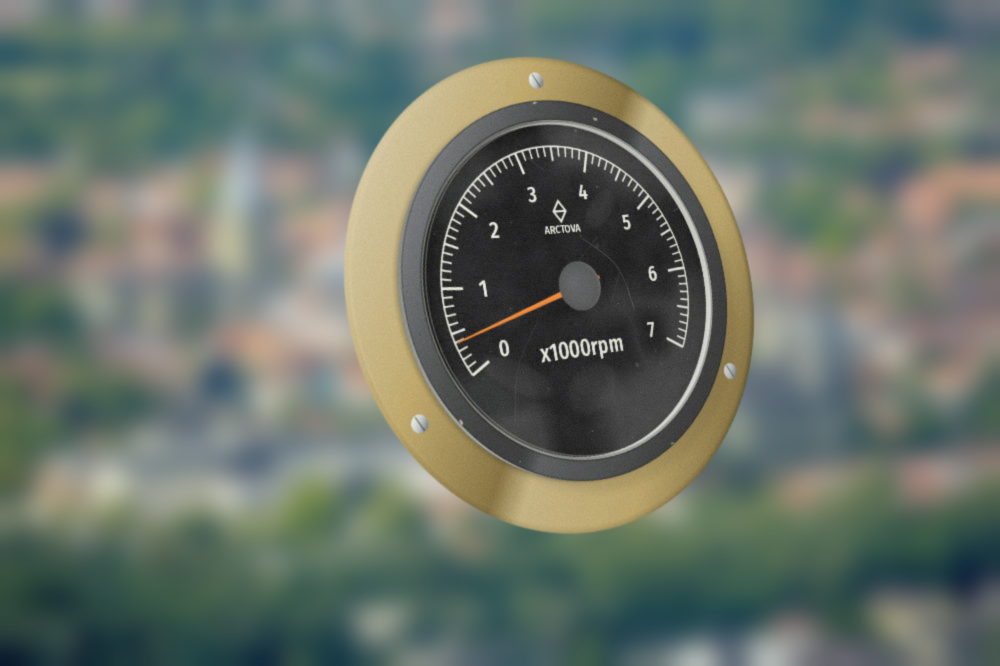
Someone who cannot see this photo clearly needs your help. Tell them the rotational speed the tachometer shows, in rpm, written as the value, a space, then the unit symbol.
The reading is 400 rpm
